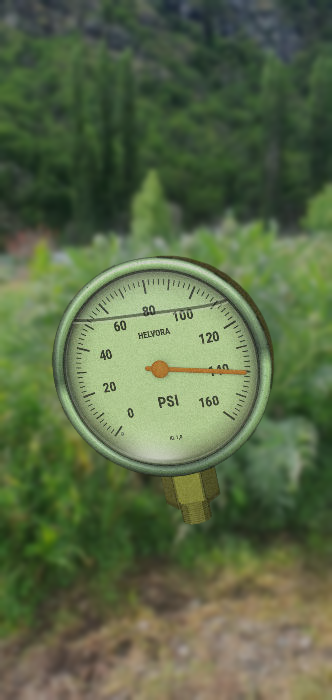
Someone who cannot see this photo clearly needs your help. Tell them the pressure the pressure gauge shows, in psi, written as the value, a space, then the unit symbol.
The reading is 140 psi
